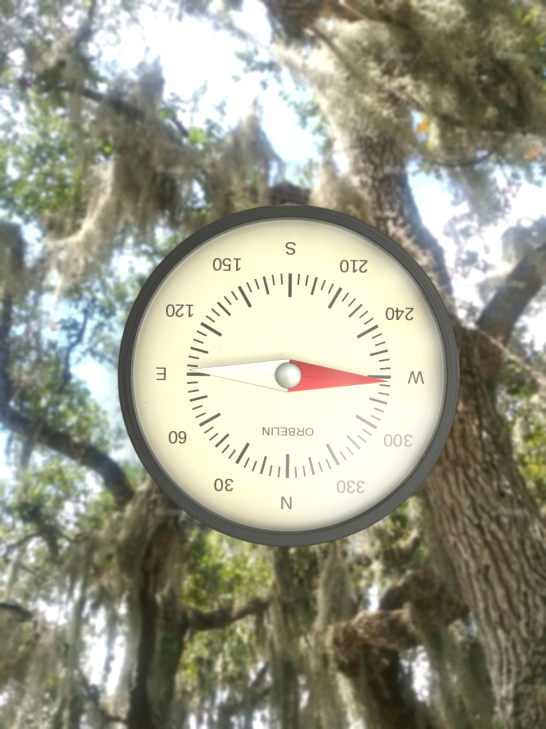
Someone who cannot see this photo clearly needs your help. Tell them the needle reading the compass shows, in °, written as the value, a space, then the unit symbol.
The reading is 272.5 °
